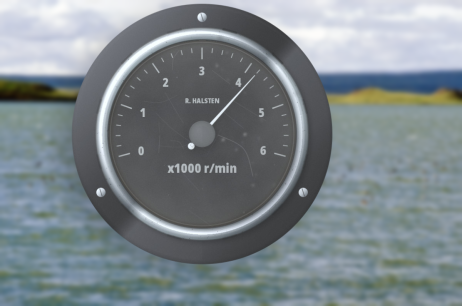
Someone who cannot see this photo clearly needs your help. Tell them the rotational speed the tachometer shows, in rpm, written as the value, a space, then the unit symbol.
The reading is 4200 rpm
